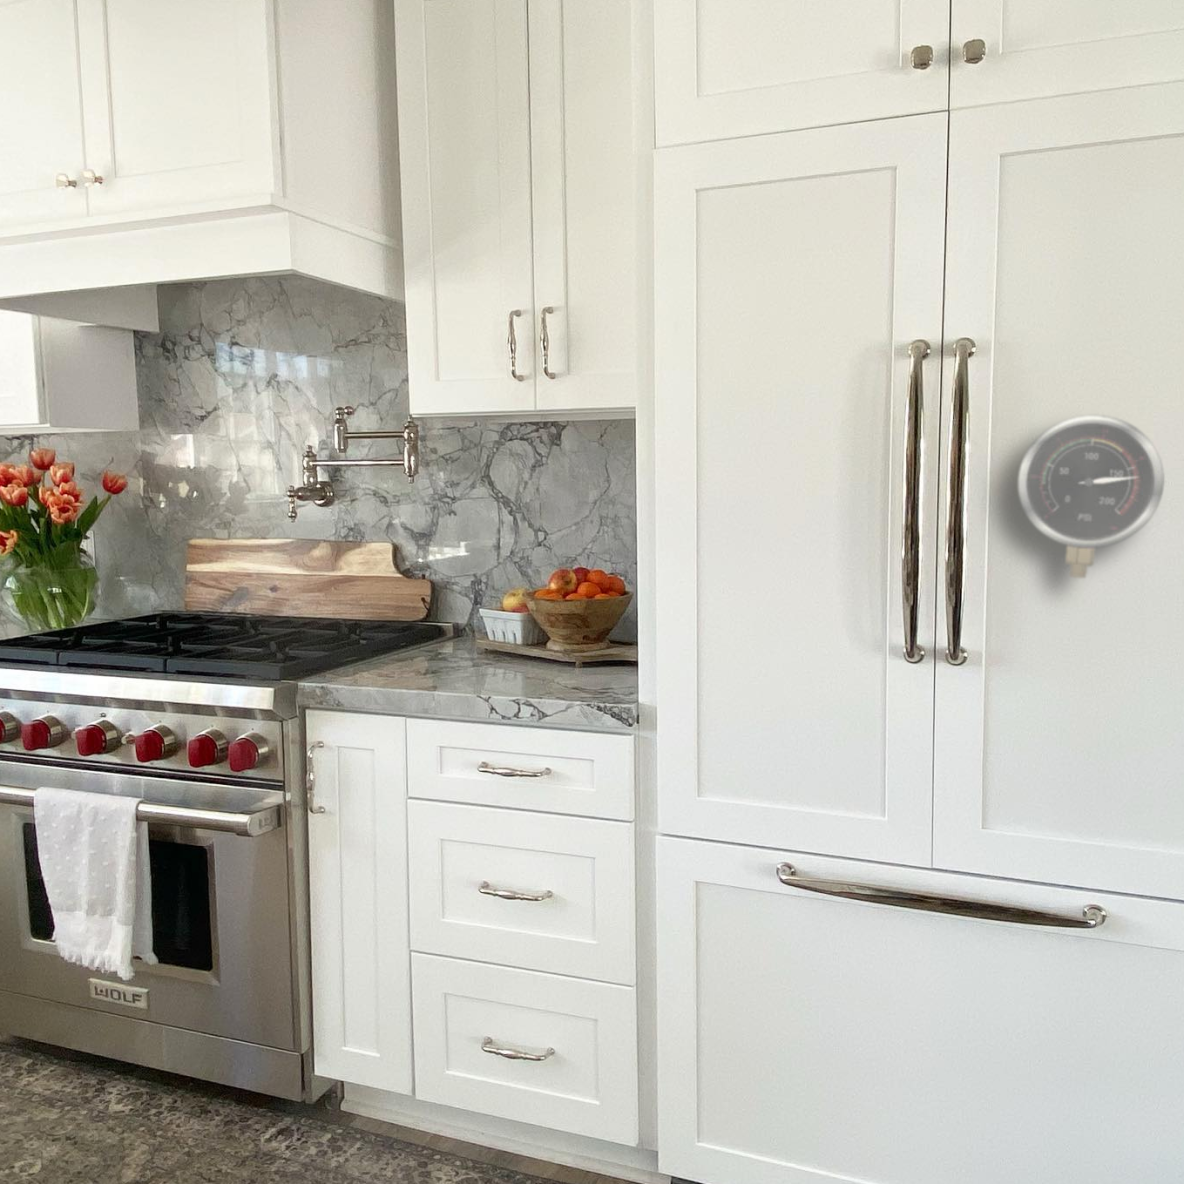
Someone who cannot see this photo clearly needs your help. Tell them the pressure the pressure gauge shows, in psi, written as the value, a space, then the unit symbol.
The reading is 160 psi
